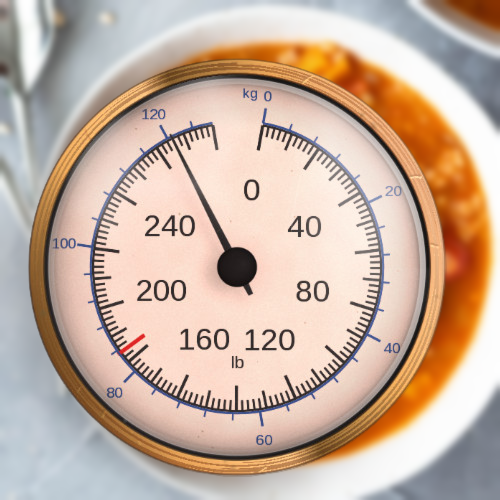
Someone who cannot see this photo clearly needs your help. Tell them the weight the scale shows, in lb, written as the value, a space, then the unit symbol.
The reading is 266 lb
